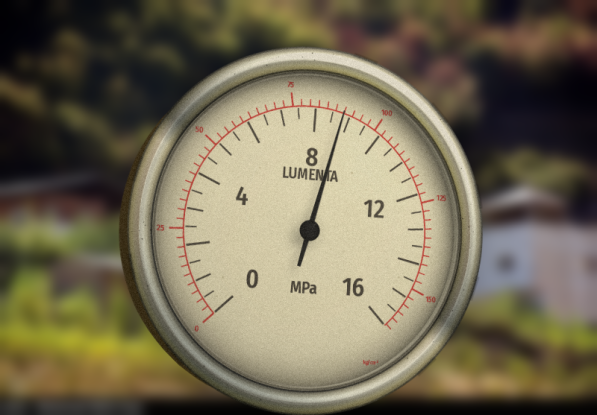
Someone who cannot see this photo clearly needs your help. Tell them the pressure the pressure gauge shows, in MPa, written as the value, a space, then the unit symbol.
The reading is 8.75 MPa
